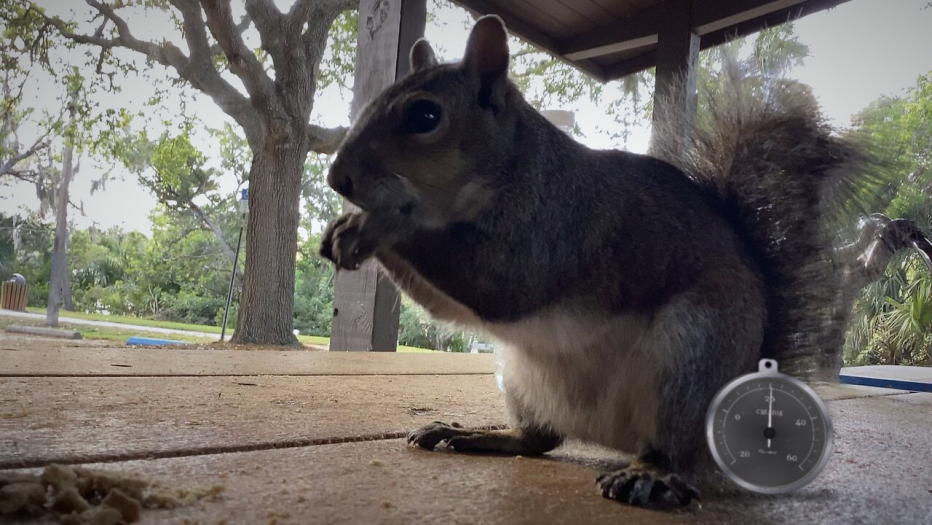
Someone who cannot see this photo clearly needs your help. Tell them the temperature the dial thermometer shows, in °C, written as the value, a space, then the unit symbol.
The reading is 20 °C
